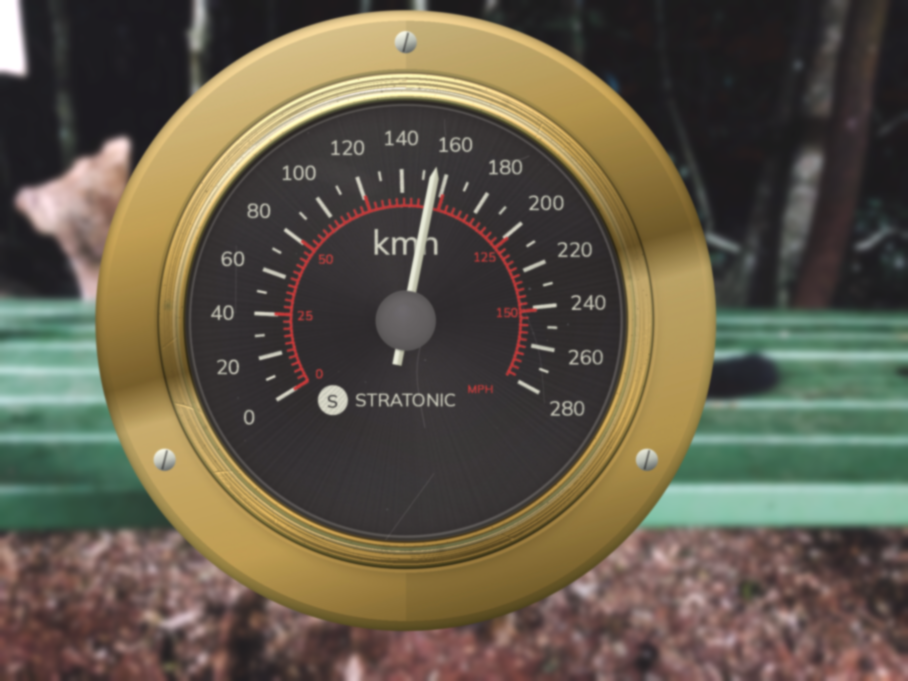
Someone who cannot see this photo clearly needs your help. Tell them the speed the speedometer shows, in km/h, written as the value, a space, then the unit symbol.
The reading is 155 km/h
